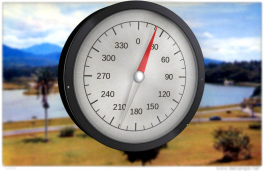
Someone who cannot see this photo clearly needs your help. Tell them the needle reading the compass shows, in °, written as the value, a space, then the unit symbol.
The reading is 20 °
